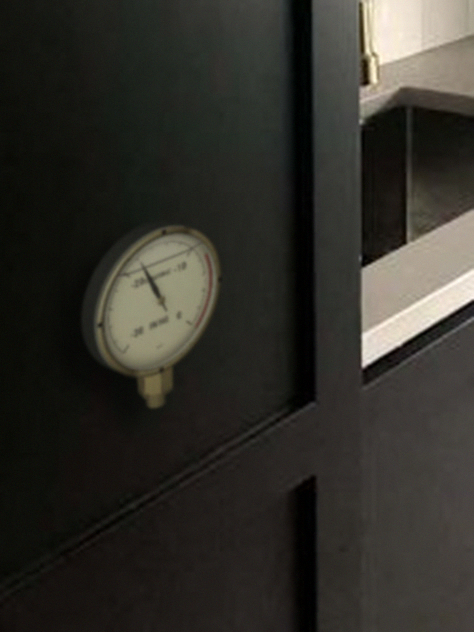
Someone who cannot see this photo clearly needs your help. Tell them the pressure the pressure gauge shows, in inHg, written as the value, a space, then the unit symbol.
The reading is -18 inHg
